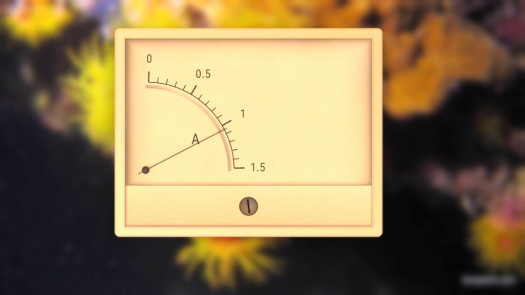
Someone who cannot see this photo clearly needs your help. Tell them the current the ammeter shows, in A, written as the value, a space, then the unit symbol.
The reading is 1.05 A
